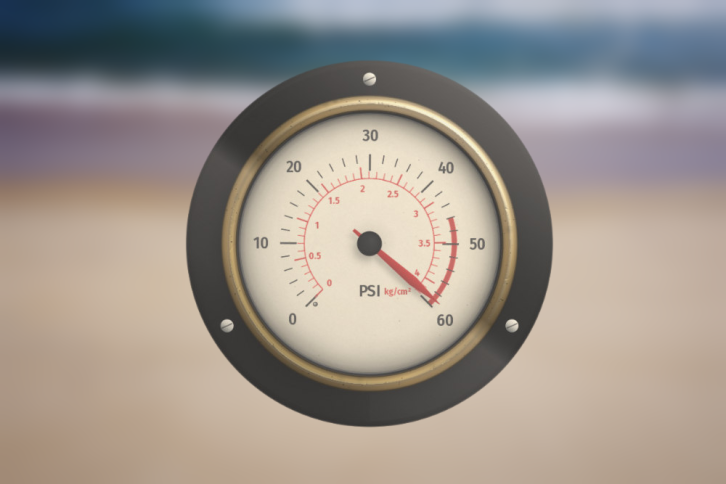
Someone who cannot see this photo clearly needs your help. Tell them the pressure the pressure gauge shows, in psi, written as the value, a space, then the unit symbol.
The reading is 59 psi
